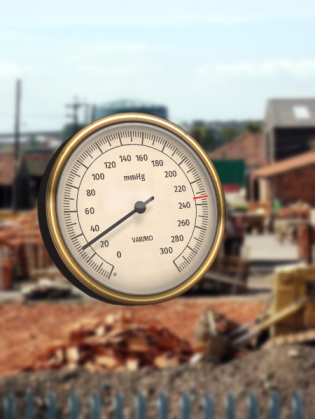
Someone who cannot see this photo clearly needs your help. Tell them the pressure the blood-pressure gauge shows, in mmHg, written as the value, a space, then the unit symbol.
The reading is 30 mmHg
